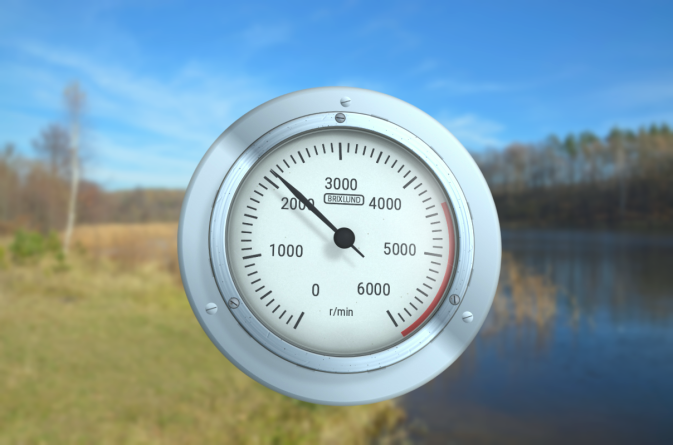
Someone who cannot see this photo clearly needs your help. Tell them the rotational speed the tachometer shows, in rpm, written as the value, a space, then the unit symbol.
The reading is 2100 rpm
